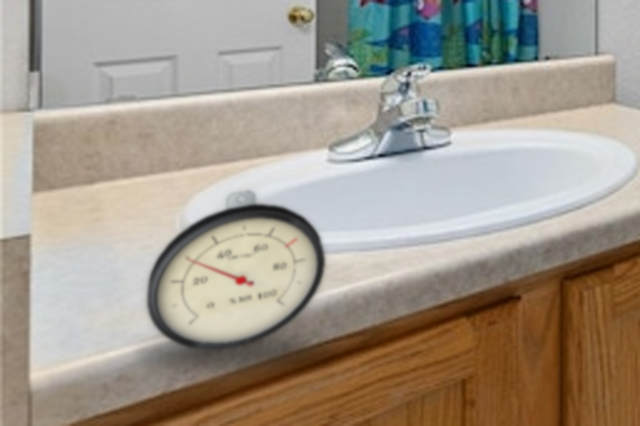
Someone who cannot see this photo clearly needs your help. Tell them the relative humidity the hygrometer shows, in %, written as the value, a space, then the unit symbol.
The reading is 30 %
